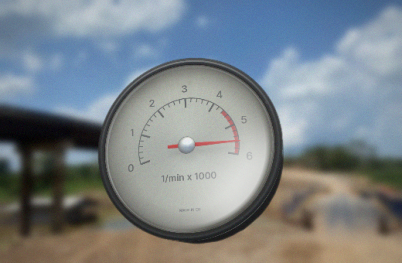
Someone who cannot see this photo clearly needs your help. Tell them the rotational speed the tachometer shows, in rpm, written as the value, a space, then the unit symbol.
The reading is 5600 rpm
